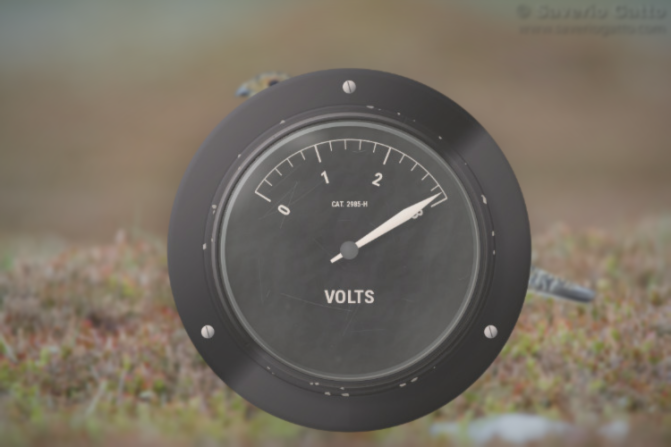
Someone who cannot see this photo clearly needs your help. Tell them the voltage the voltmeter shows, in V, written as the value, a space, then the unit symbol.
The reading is 2.9 V
